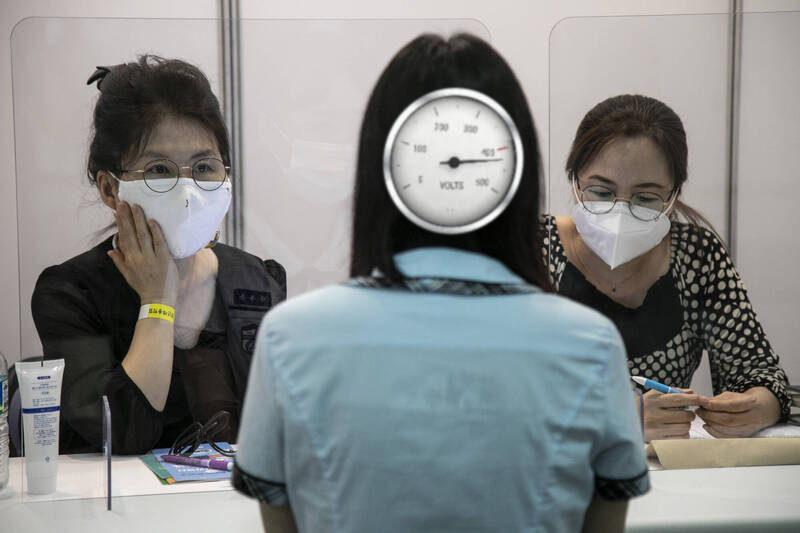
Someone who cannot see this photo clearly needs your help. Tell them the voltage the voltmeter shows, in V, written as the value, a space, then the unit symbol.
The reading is 425 V
